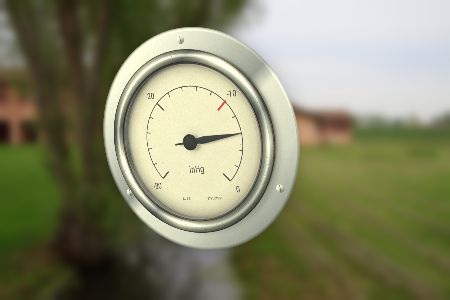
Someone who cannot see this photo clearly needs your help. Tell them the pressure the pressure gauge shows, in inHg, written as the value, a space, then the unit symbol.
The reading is -6 inHg
